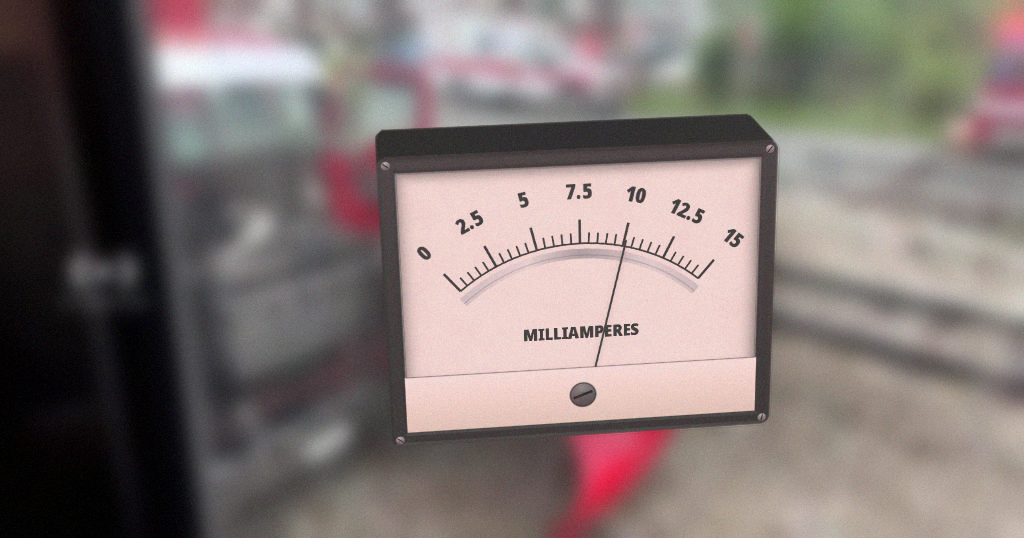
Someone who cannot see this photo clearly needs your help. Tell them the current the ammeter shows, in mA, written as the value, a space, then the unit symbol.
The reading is 10 mA
